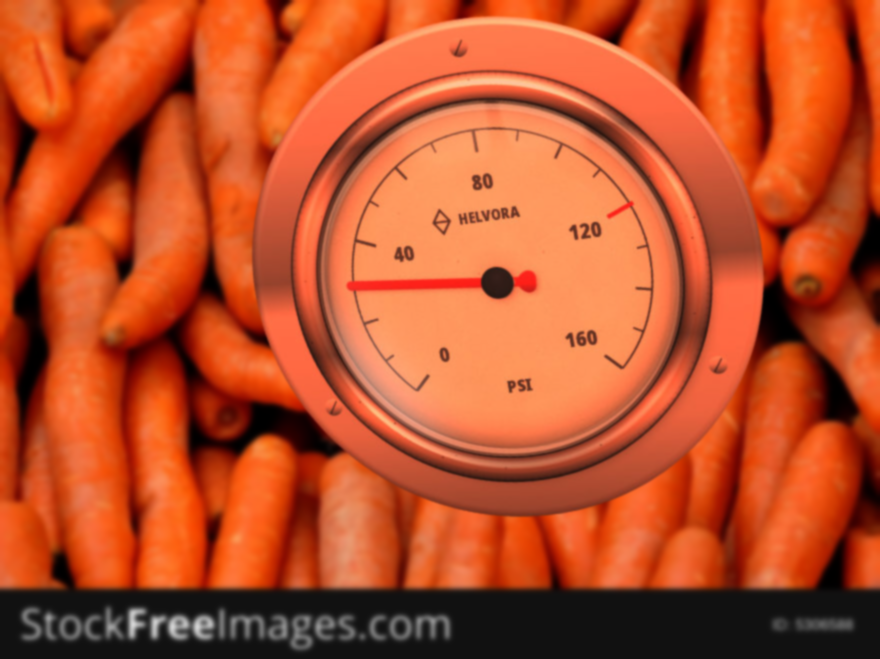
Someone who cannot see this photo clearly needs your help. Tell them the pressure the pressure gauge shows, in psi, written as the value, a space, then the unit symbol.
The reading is 30 psi
